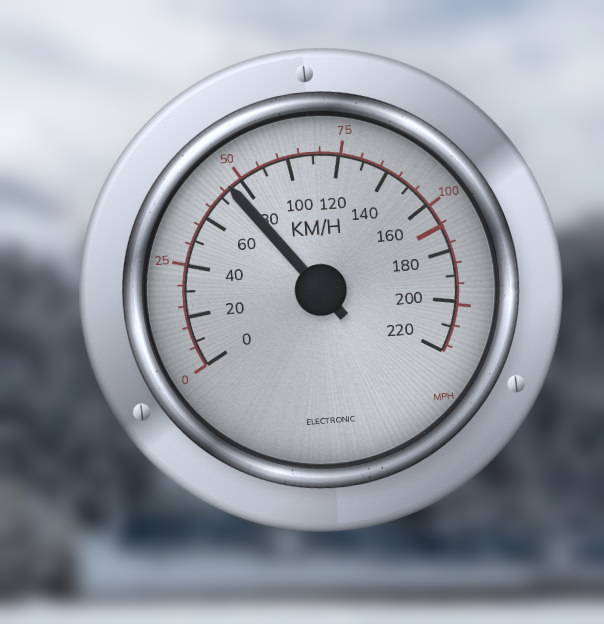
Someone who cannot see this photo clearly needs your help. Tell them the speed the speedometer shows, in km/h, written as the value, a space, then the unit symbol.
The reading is 75 km/h
